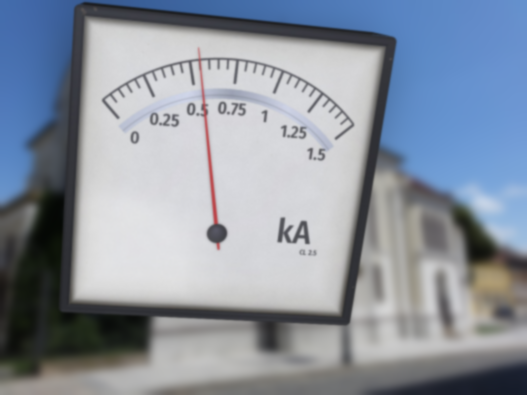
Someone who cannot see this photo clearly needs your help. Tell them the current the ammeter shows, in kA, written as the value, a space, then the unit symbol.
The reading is 0.55 kA
